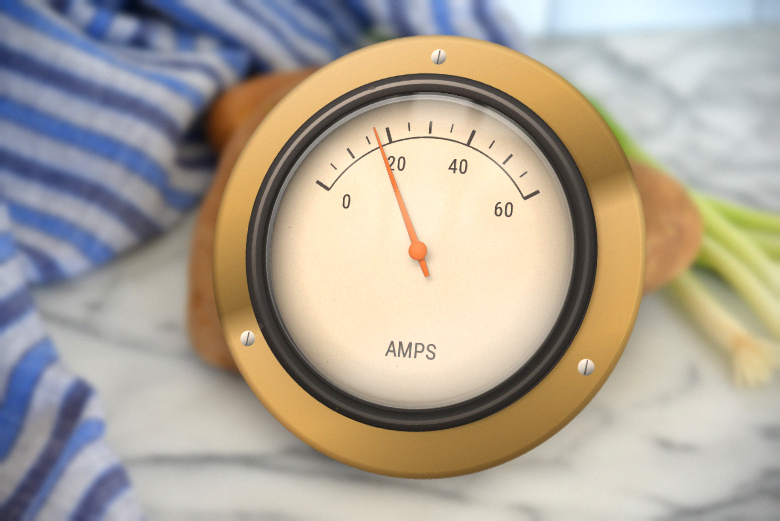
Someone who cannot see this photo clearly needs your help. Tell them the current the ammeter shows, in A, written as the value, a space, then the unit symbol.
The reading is 17.5 A
